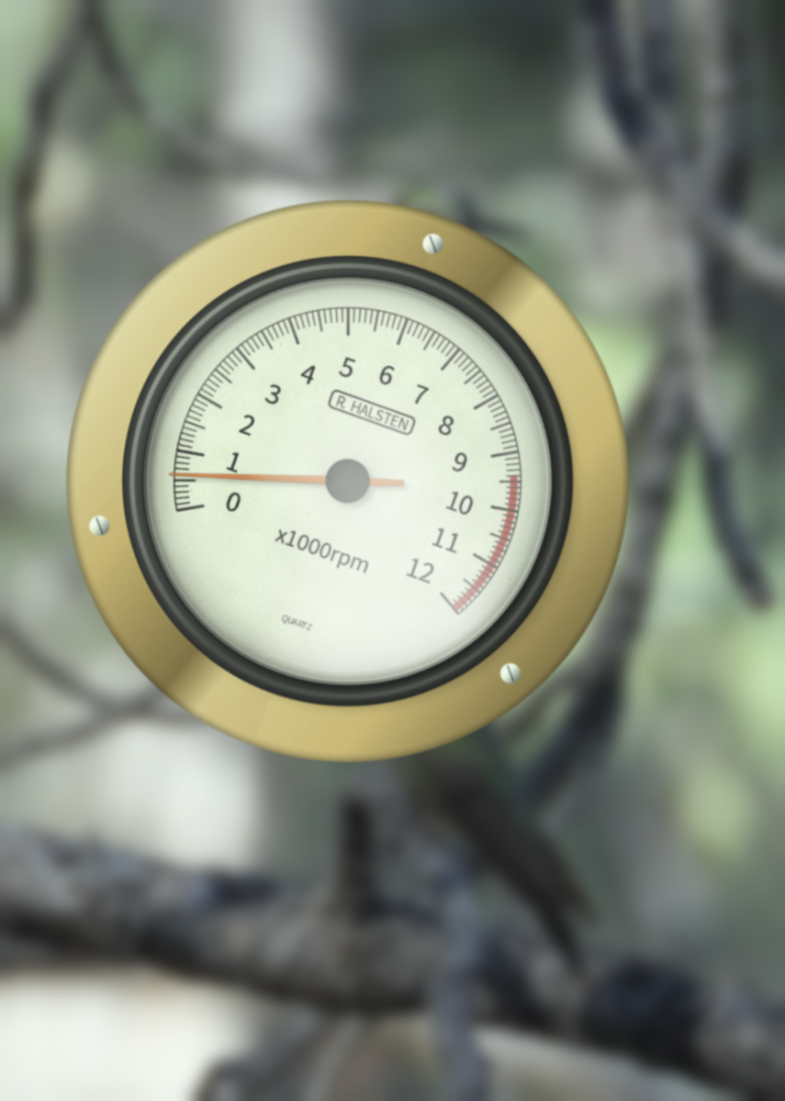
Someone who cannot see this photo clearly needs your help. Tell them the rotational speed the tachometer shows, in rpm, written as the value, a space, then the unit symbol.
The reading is 600 rpm
